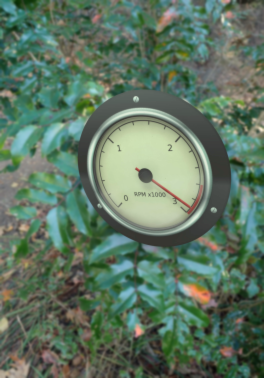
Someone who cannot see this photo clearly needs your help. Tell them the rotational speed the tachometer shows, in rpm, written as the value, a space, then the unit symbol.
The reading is 2900 rpm
